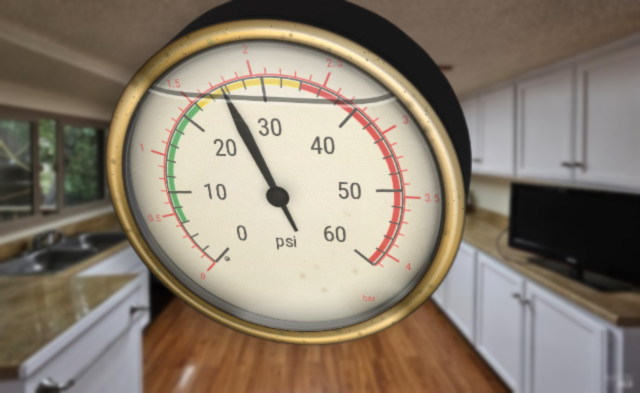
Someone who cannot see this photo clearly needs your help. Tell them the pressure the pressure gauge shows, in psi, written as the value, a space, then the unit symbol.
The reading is 26 psi
